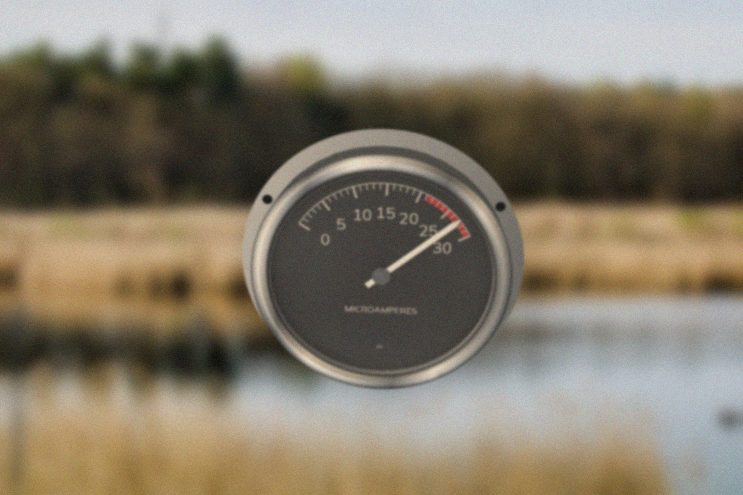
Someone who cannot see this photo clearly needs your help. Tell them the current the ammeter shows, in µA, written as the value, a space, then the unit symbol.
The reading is 27 µA
